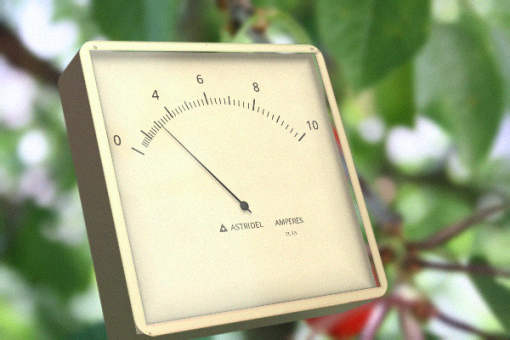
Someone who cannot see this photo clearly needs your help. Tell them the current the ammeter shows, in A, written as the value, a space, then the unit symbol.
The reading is 3 A
